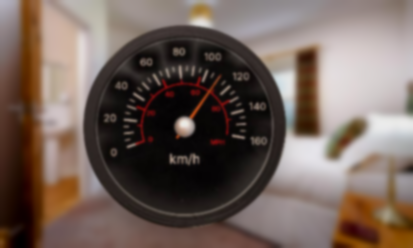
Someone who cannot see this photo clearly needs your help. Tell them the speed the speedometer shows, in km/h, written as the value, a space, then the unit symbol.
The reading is 110 km/h
